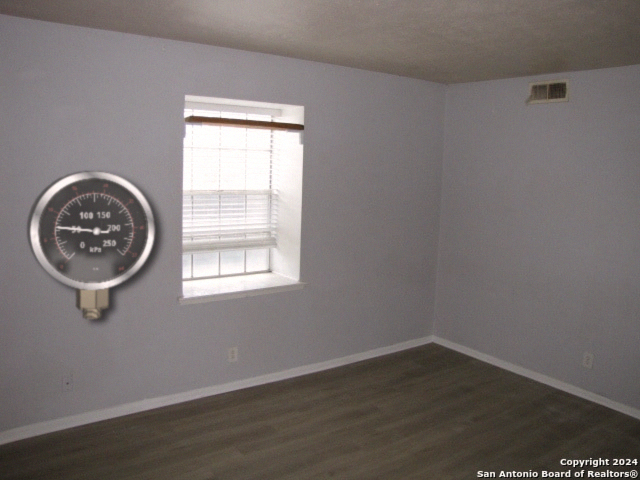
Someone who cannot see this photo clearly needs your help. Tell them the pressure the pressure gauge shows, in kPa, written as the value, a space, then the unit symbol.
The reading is 50 kPa
